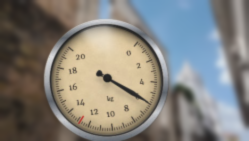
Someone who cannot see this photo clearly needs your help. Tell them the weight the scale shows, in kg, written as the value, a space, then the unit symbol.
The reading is 6 kg
